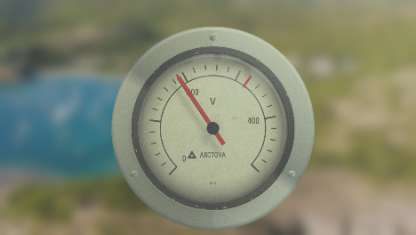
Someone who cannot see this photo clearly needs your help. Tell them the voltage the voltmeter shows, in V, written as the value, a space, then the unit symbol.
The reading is 190 V
